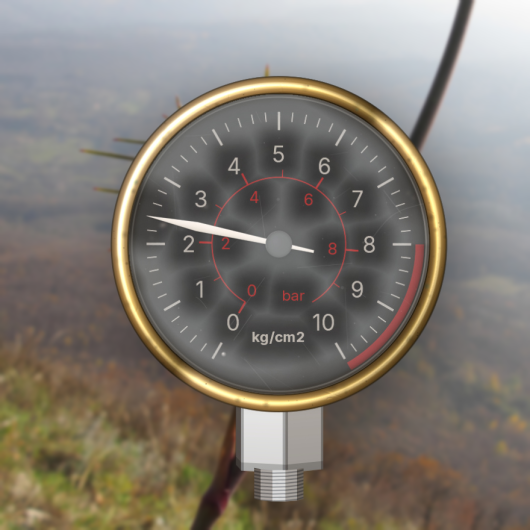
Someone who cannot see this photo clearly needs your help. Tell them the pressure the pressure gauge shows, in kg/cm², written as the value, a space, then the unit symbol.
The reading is 2.4 kg/cm²
